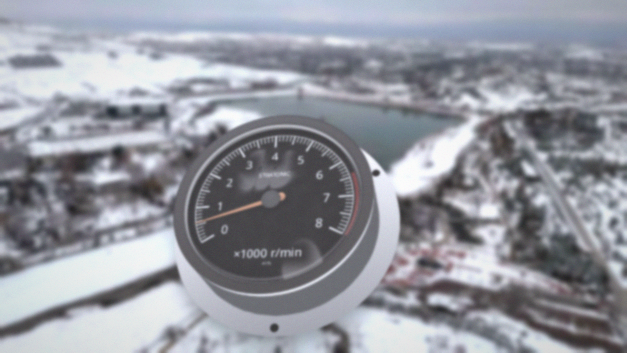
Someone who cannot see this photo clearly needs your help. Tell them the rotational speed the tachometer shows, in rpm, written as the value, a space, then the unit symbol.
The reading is 500 rpm
